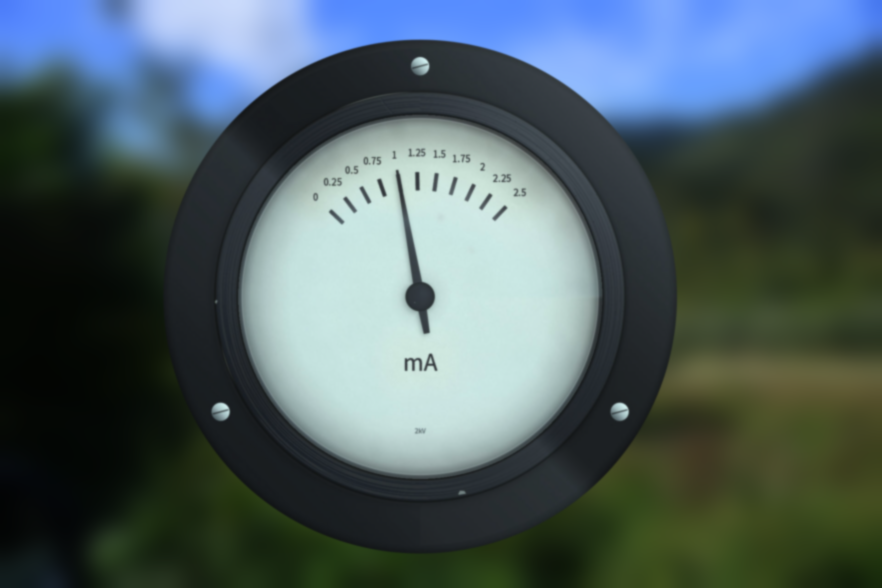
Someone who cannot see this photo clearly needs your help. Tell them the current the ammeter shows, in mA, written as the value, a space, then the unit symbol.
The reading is 1 mA
